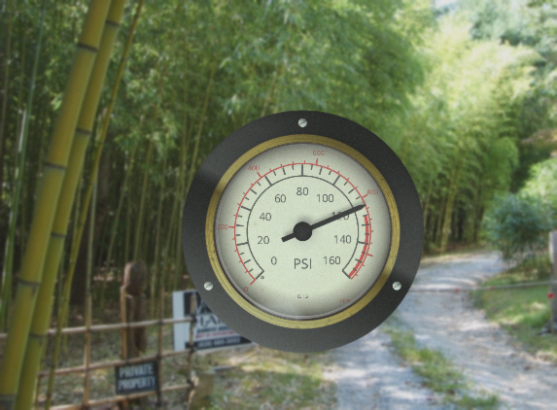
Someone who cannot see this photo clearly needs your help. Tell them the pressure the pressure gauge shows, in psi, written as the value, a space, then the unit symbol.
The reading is 120 psi
